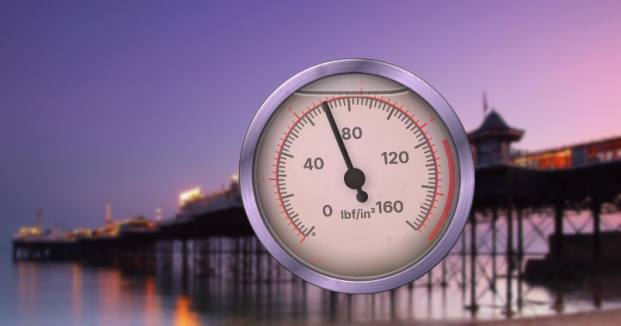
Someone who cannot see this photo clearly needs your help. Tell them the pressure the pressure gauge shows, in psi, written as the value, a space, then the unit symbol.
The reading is 70 psi
